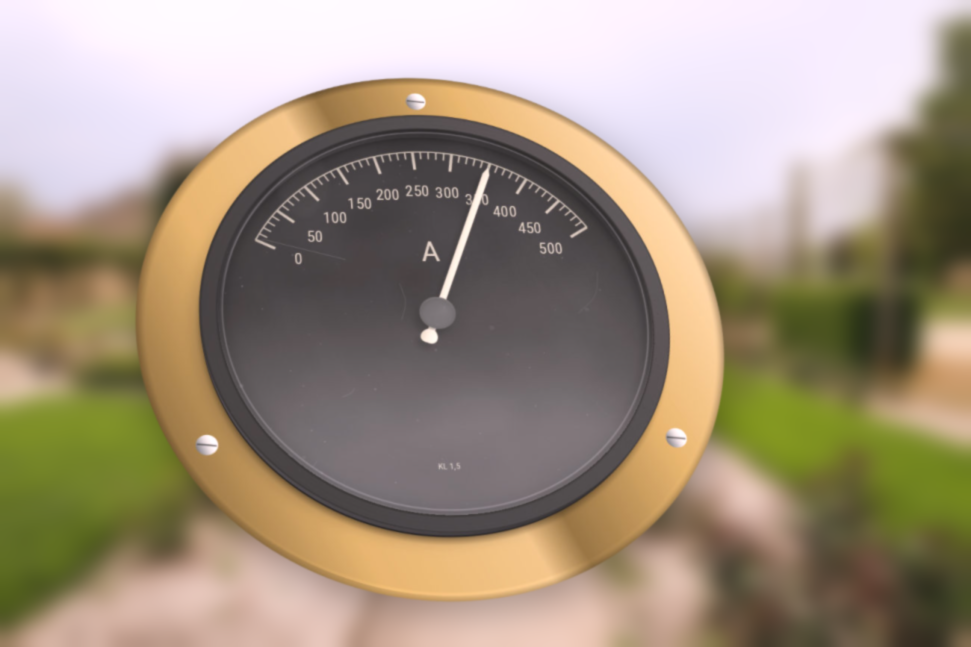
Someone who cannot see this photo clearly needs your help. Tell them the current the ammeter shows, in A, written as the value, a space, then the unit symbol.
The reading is 350 A
